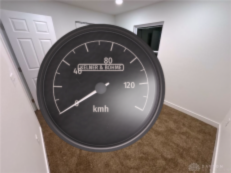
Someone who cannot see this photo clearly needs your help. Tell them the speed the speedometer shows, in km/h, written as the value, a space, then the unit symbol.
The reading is 0 km/h
